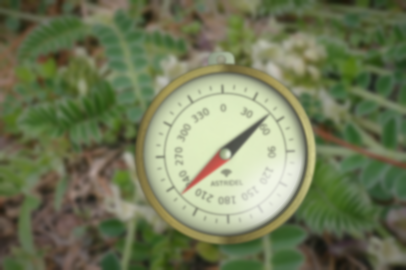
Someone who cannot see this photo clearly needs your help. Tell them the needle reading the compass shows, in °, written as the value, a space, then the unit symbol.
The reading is 230 °
